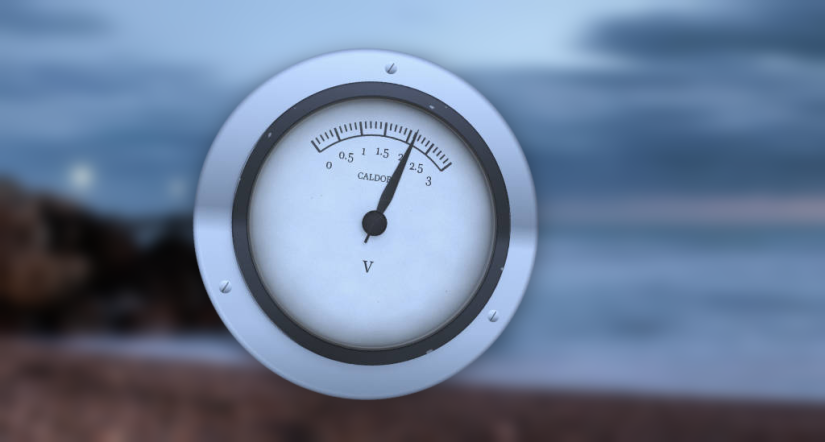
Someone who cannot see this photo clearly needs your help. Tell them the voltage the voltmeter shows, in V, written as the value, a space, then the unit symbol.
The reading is 2.1 V
